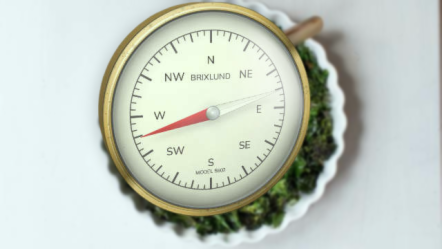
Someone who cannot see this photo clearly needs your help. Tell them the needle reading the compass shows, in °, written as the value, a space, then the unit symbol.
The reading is 255 °
